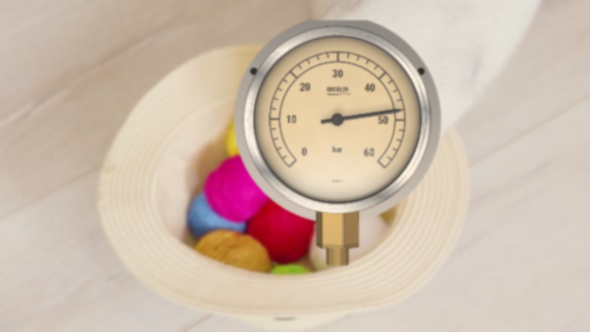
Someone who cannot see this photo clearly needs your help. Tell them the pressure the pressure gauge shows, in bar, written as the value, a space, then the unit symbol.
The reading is 48 bar
